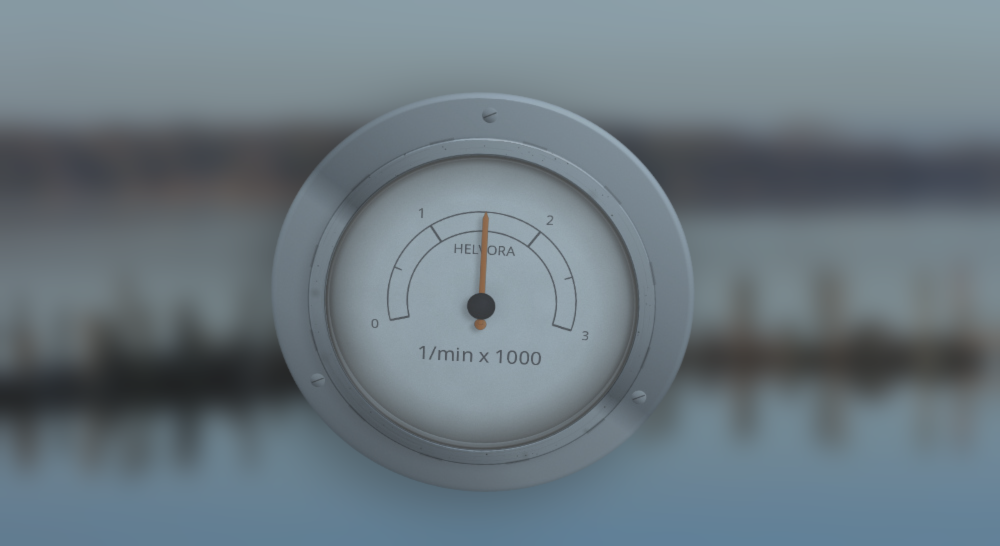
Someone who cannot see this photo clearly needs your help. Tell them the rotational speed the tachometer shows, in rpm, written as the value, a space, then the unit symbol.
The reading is 1500 rpm
